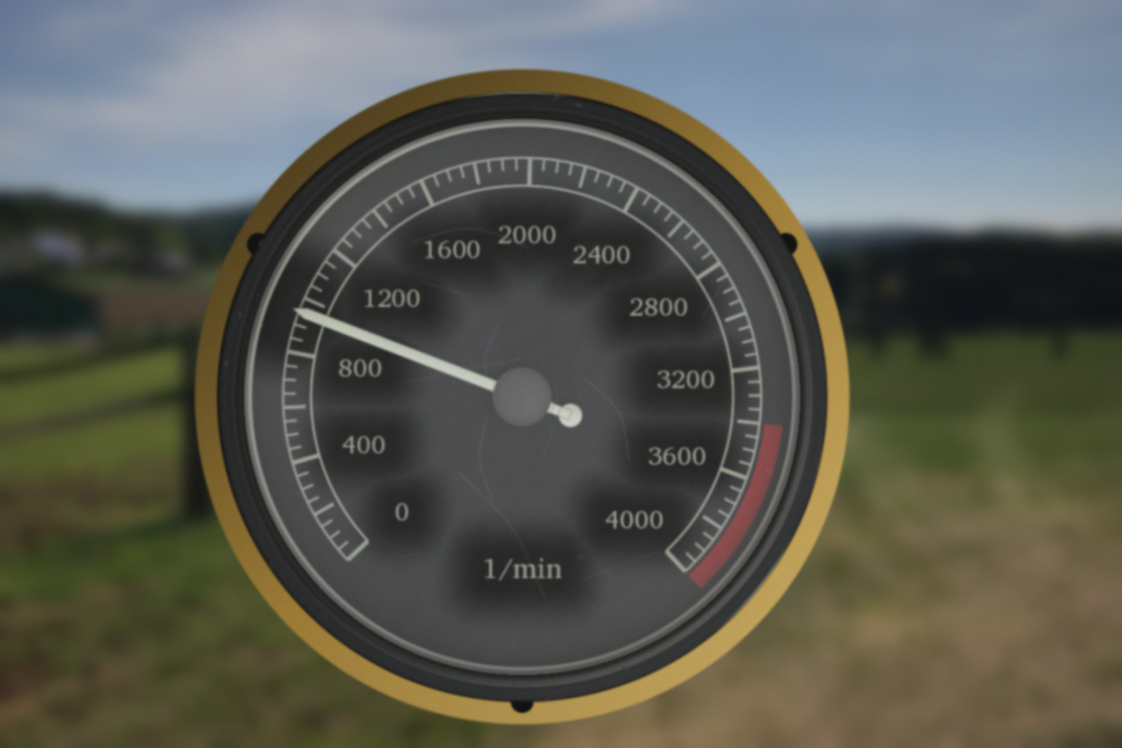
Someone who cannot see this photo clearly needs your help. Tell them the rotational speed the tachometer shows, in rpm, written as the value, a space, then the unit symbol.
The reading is 950 rpm
